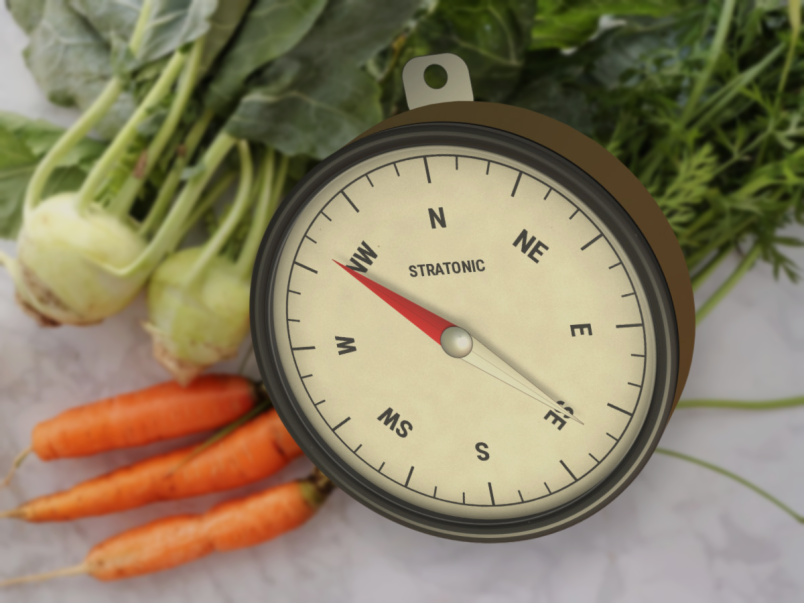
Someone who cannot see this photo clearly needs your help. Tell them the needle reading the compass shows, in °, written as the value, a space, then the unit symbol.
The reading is 310 °
